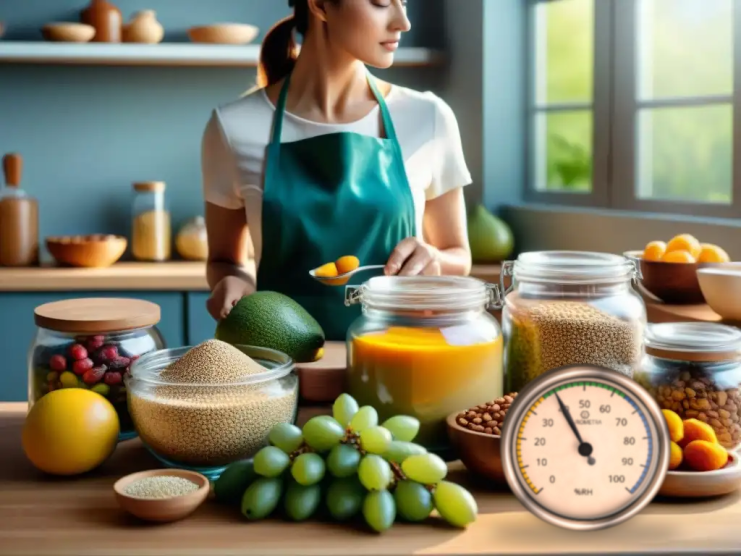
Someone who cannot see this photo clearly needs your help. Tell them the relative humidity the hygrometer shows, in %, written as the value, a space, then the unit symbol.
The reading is 40 %
